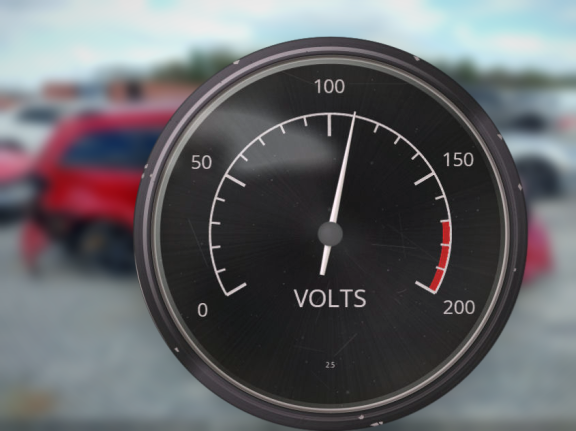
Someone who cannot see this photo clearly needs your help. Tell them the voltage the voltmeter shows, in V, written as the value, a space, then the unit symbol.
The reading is 110 V
